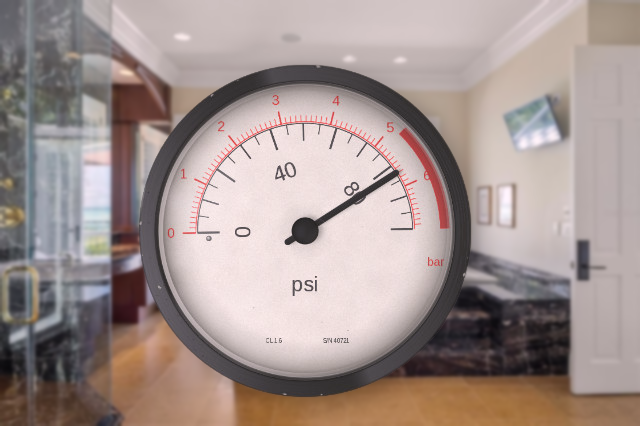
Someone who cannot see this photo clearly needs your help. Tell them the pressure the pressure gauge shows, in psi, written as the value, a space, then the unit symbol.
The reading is 82.5 psi
